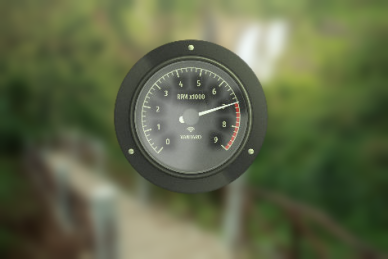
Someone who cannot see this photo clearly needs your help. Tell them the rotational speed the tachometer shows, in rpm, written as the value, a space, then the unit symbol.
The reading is 7000 rpm
